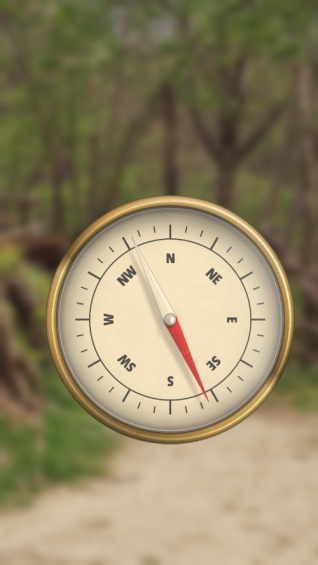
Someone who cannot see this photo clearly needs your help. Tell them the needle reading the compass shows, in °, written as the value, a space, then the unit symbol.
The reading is 155 °
